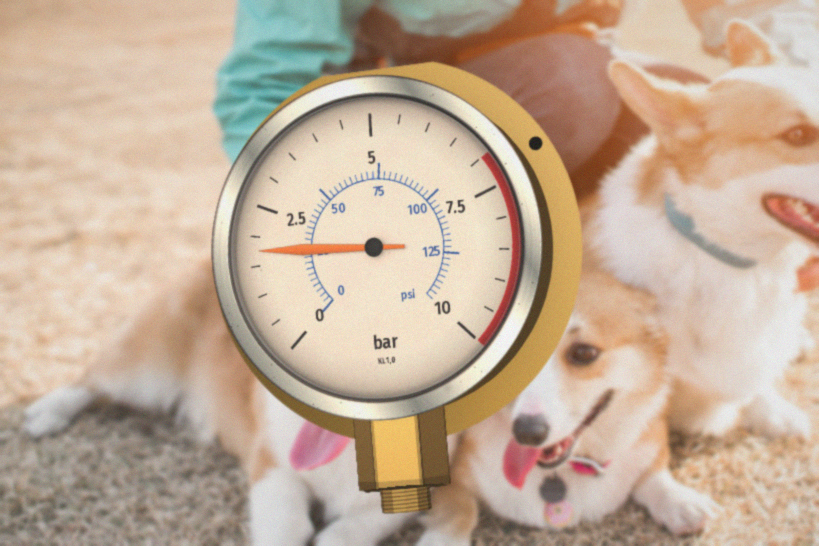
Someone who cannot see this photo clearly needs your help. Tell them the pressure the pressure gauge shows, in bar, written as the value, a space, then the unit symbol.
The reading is 1.75 bar
